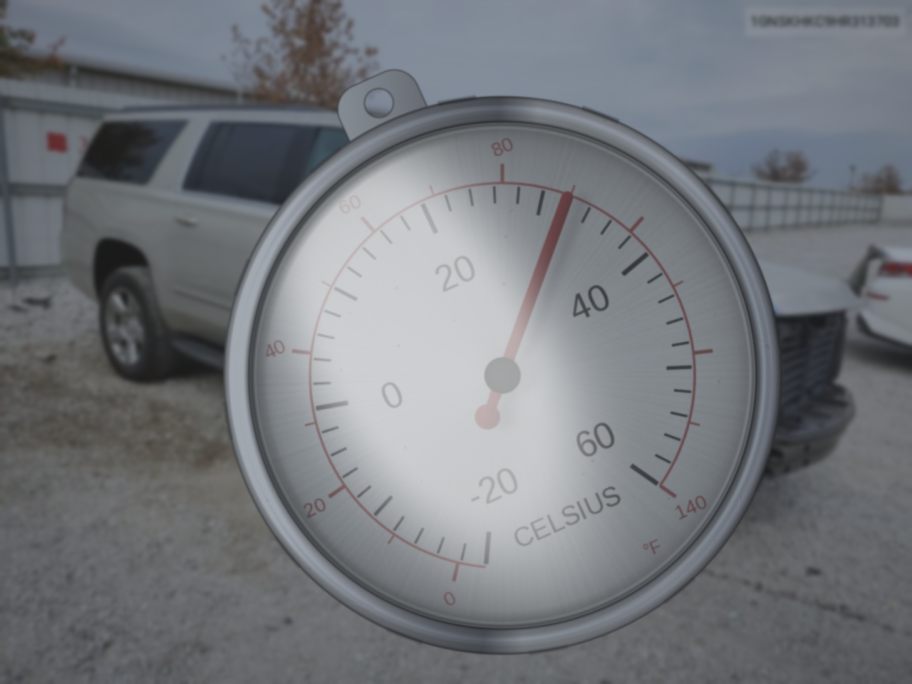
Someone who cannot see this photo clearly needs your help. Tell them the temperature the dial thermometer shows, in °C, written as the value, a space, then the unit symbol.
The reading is 32 °C
